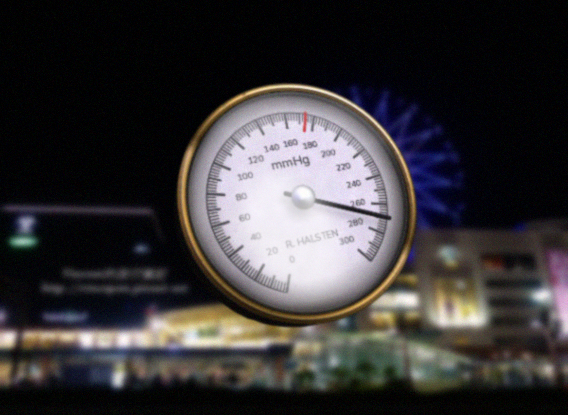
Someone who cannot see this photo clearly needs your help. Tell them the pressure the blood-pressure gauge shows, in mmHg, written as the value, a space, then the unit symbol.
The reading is 270 mmHg
